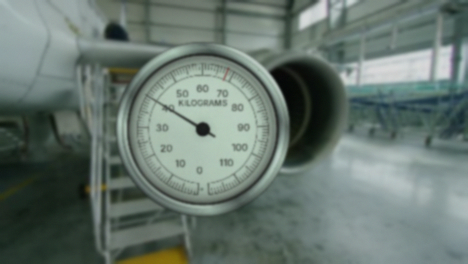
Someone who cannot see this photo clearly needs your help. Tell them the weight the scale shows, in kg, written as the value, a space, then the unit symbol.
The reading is 40 kg
